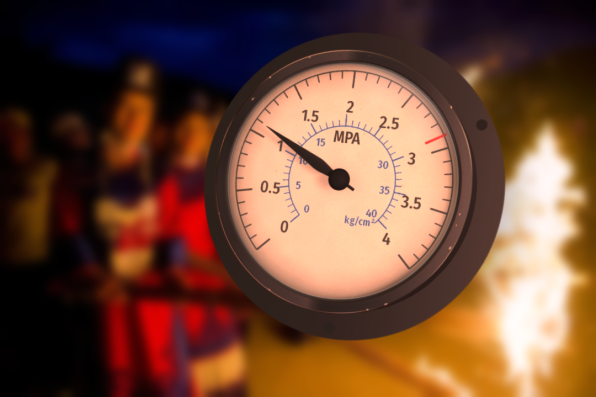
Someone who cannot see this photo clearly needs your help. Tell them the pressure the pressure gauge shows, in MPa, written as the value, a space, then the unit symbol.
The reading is 1.1 MPa
